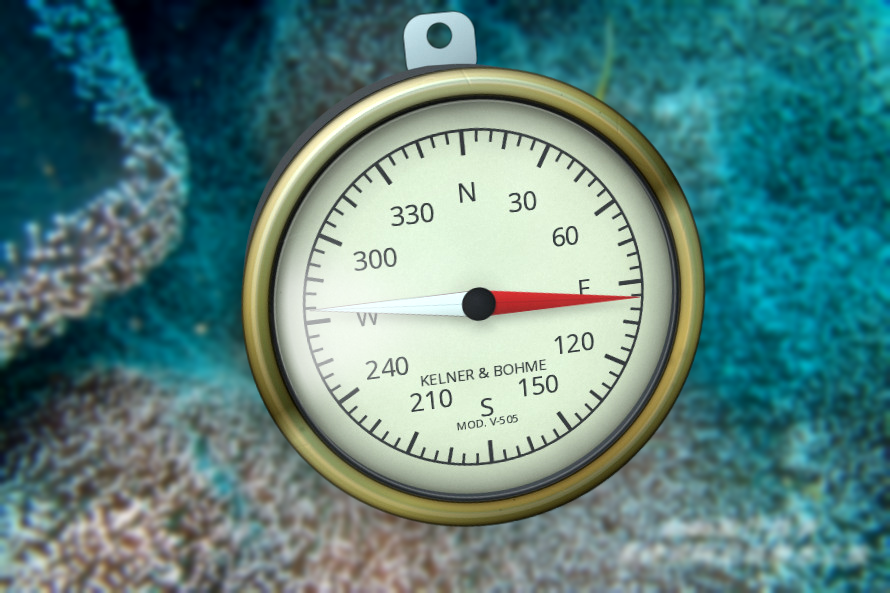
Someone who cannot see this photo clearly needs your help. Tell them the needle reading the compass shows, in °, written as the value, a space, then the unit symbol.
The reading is 95 °
